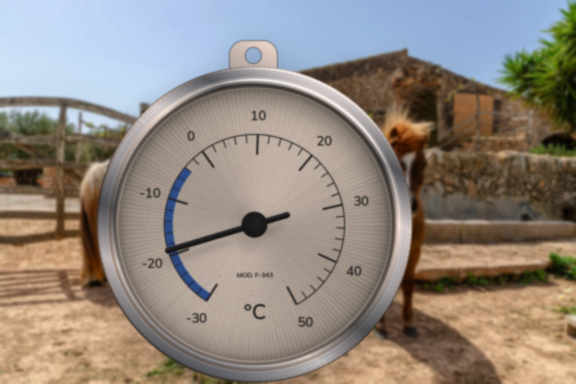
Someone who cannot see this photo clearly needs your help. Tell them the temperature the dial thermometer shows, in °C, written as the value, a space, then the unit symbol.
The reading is -19 °C
